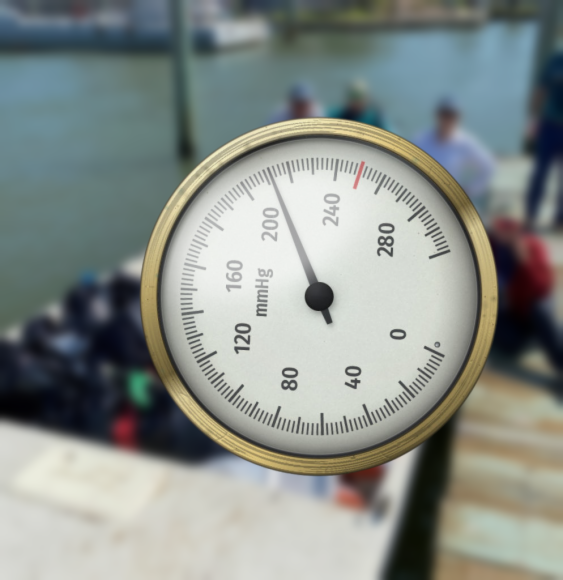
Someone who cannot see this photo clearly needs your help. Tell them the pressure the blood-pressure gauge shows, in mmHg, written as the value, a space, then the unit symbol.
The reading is 212 mmHg
